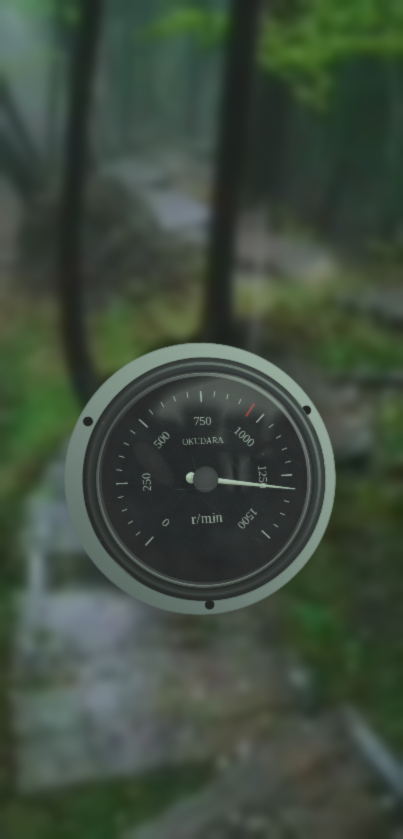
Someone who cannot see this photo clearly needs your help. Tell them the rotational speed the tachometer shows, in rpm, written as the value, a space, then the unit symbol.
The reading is 1300 rpm
